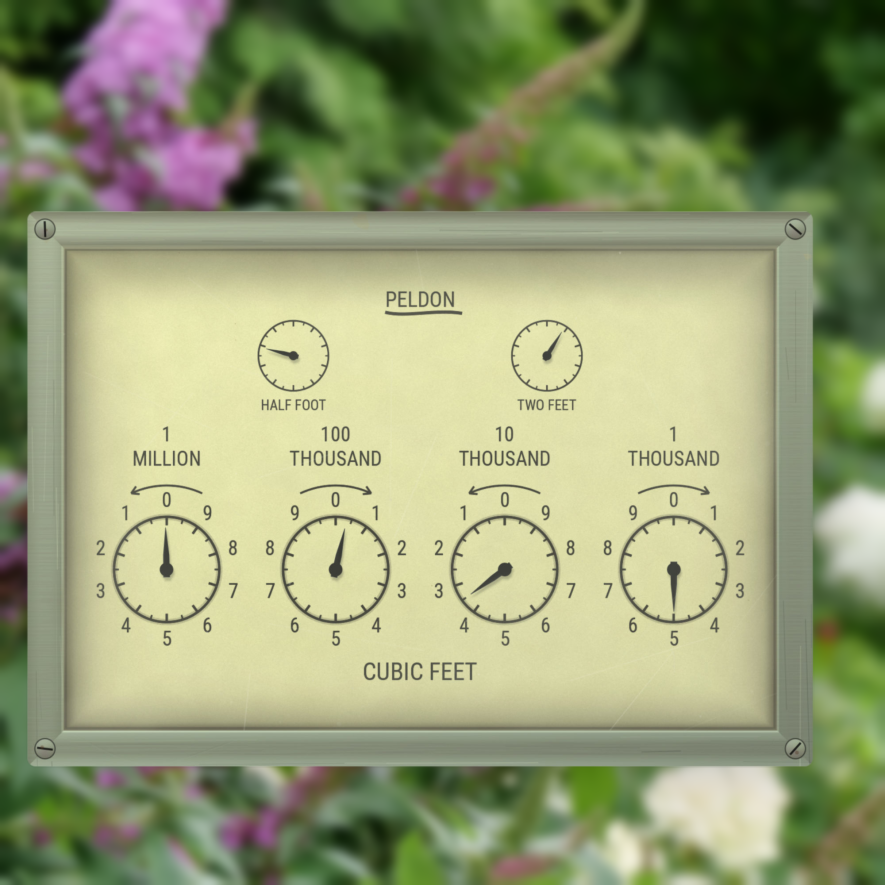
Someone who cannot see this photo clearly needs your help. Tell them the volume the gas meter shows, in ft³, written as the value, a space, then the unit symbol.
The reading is 3500 ft³
